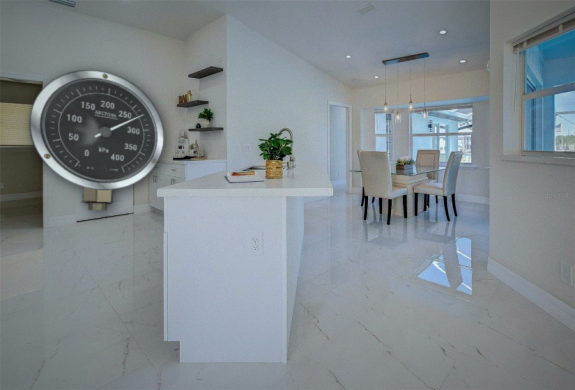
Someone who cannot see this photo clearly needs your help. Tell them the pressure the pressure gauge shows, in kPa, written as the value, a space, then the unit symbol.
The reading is 270 kPa
